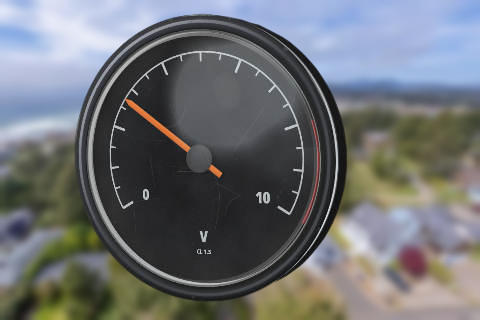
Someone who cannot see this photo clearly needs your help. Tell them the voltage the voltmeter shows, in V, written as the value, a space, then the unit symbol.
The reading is 2.75 V
